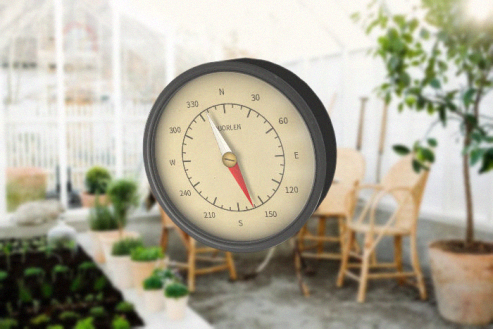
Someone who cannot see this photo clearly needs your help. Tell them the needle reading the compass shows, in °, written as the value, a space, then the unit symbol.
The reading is 160 °
